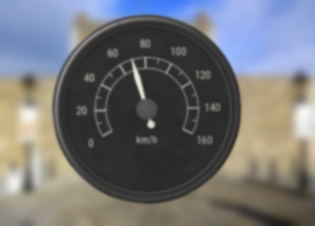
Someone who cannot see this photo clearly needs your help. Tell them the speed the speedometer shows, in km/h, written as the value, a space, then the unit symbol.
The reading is 70 km/h
